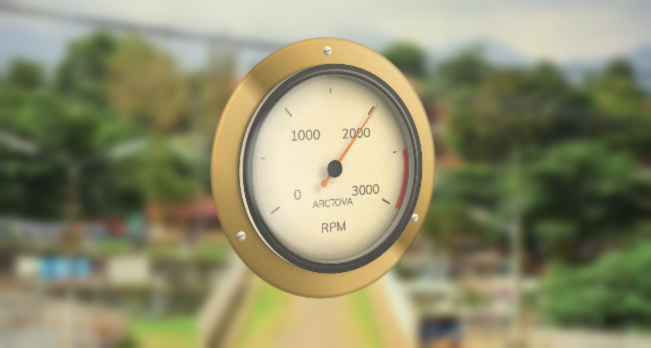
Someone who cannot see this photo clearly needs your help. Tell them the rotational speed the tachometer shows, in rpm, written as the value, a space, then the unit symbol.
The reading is 2000 rpm
